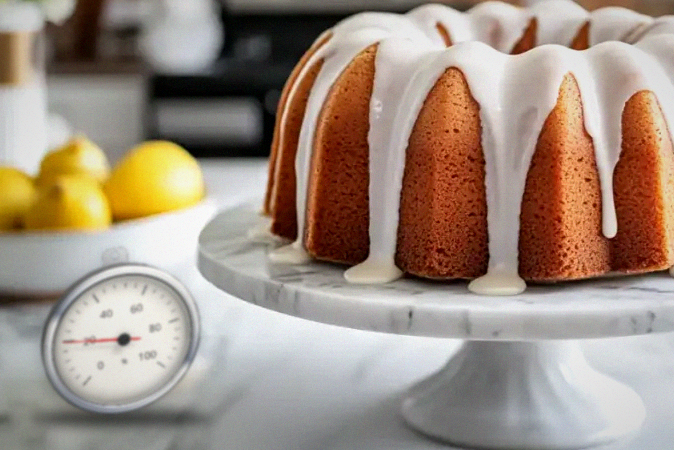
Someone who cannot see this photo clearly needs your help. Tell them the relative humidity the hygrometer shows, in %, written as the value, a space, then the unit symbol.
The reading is 20 %
